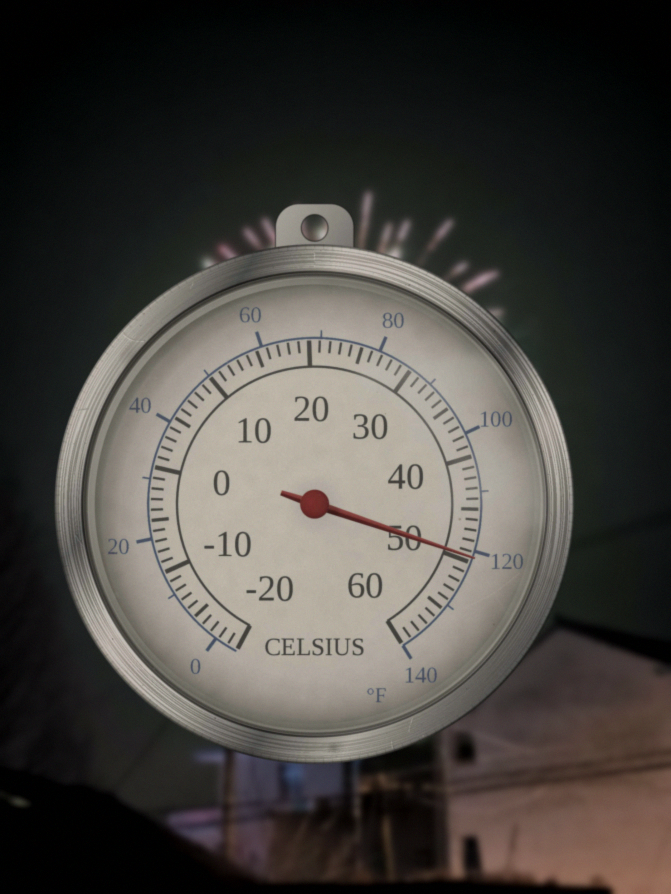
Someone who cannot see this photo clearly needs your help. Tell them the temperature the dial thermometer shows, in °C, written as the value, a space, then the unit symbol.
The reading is 49.5 °C
